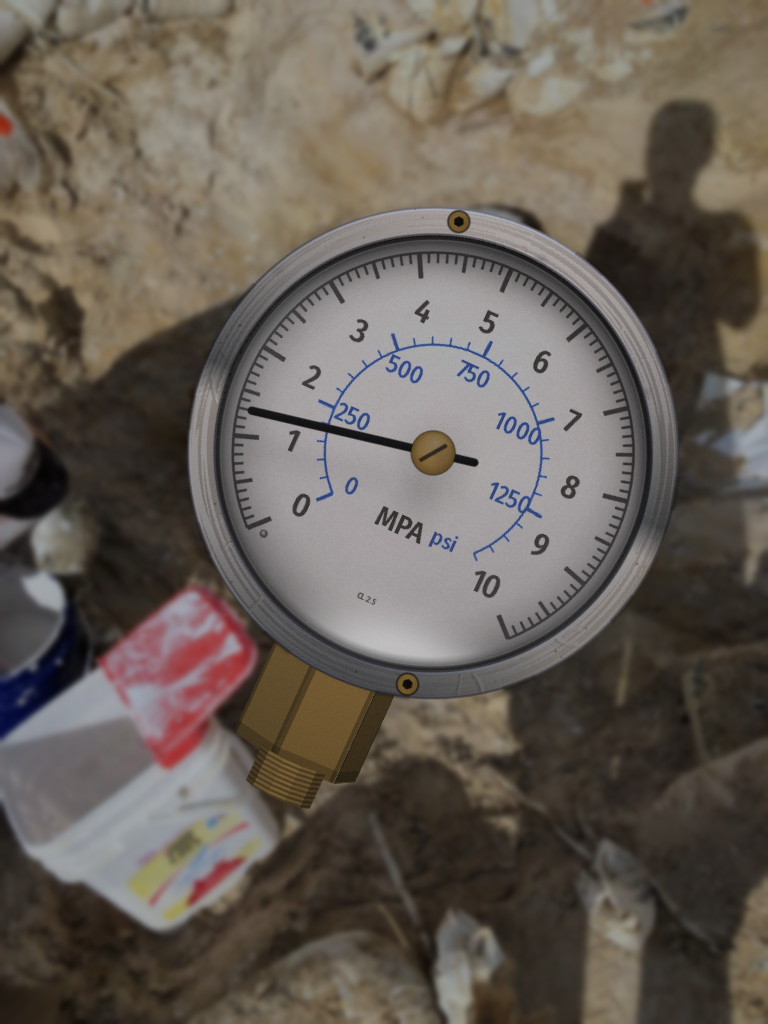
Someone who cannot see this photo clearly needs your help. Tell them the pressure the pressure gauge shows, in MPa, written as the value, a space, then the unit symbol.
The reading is 1.3 MPa
